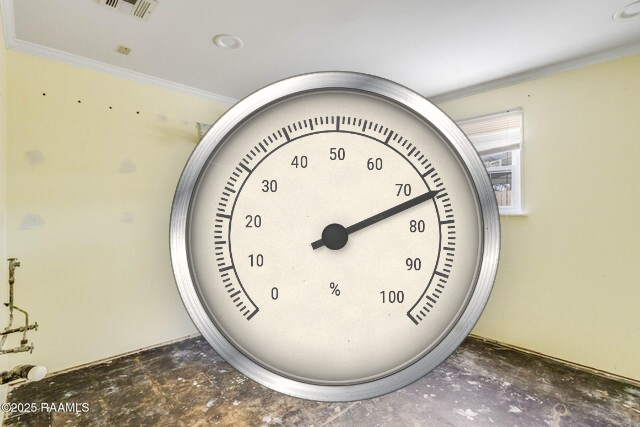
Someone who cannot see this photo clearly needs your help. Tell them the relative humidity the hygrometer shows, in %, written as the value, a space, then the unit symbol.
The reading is 74 %
